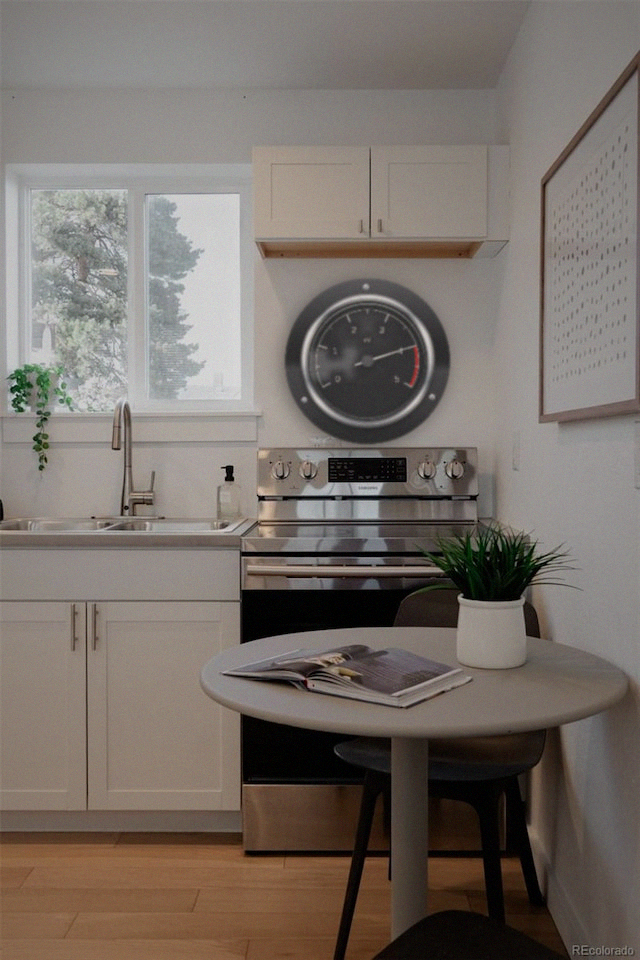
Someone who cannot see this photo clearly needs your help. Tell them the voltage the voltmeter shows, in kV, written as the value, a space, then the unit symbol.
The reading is 4 kV
